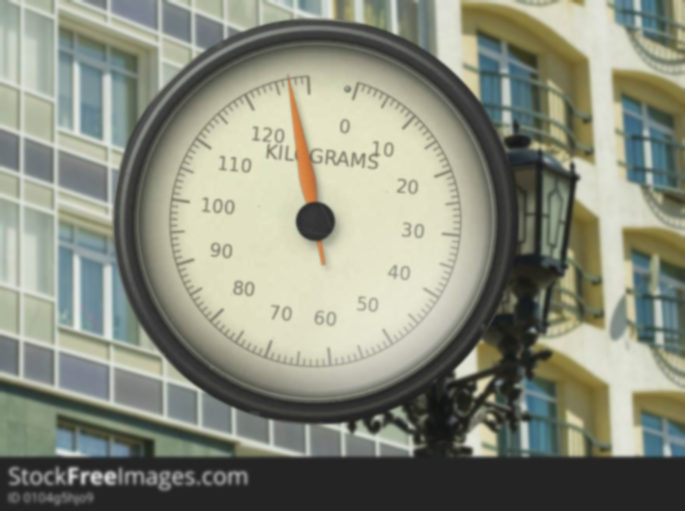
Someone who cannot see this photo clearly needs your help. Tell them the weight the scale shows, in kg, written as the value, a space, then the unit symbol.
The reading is 127 kg
